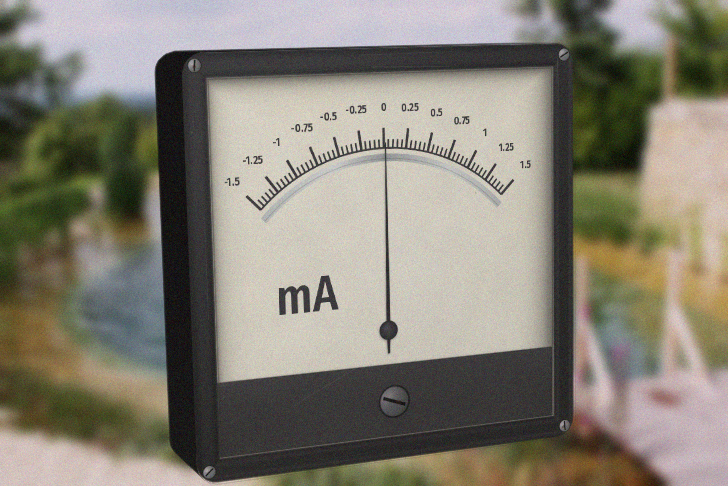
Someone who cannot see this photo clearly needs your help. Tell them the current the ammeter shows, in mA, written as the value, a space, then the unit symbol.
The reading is 0 mA
